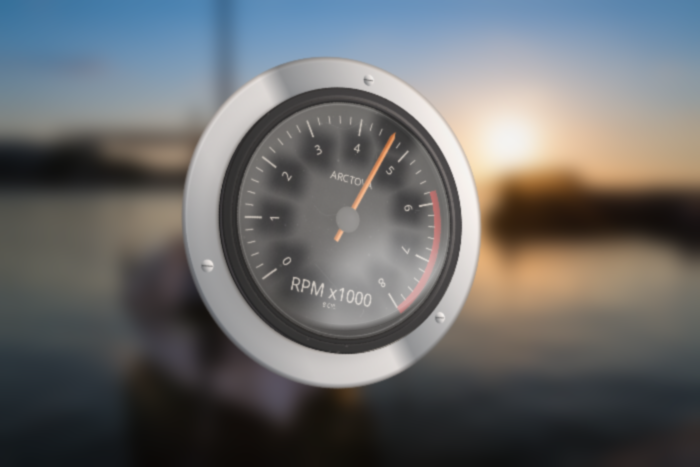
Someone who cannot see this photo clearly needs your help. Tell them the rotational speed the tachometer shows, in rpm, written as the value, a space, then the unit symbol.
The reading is 4600 rpm
